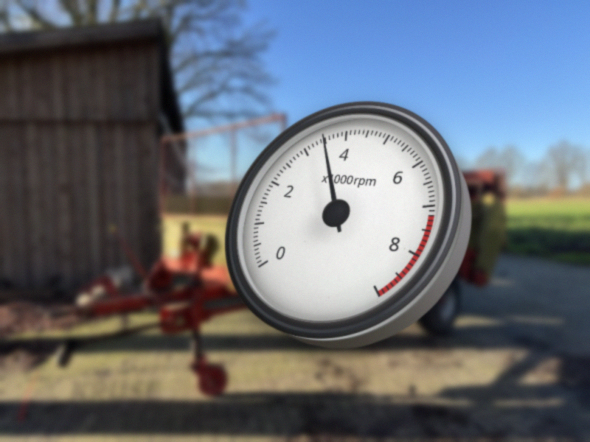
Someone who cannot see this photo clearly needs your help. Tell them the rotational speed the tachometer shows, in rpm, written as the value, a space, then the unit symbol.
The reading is 3500 rpm
